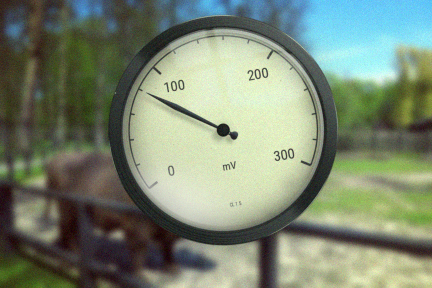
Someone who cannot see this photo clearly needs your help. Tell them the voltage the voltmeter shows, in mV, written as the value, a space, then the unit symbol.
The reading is 80 mV
